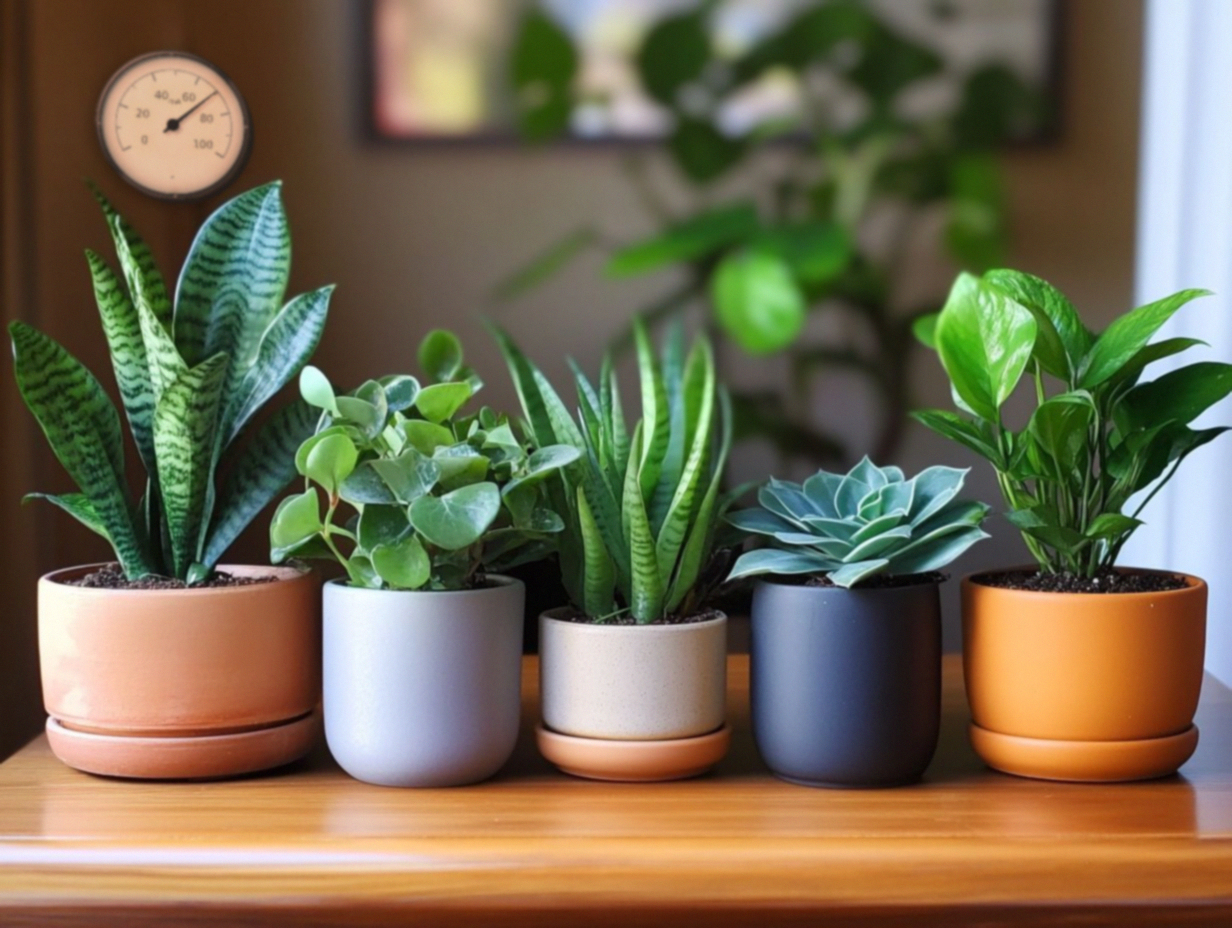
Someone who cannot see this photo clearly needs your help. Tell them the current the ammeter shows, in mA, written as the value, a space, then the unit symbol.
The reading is 70 mA
